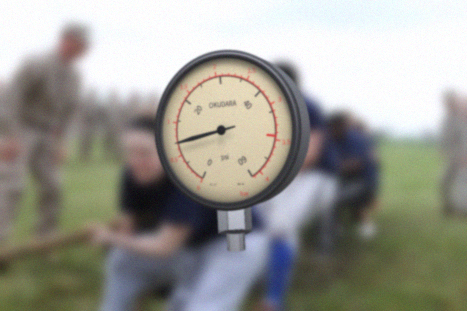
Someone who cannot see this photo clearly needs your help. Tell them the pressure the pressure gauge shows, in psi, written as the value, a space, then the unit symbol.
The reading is 10 psi
